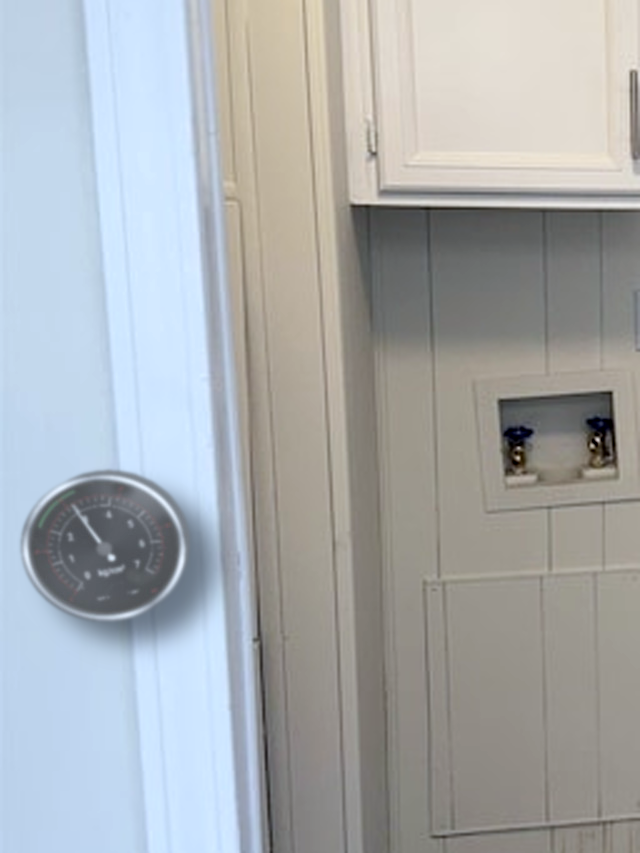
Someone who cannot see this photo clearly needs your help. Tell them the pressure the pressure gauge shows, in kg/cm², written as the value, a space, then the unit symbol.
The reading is 3 kg/cm²
